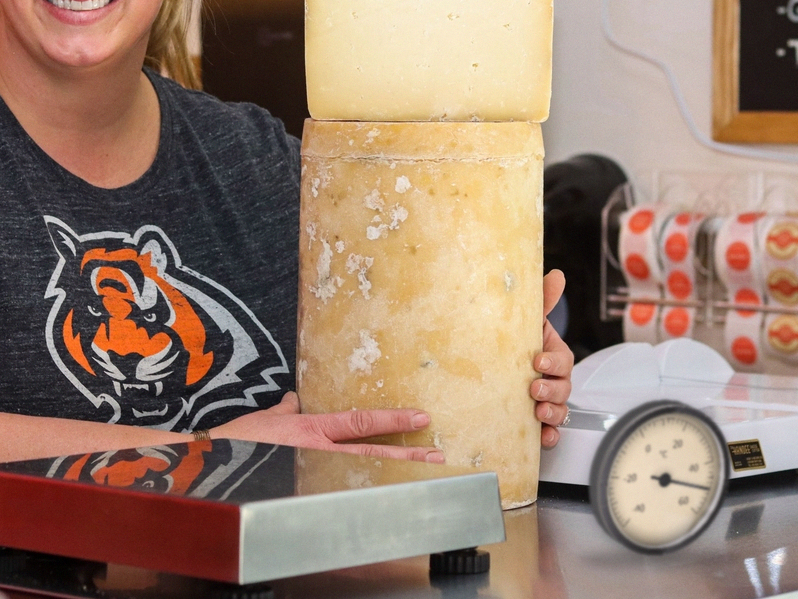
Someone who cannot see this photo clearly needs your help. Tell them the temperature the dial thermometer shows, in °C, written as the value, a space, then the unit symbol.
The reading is 50 °C
